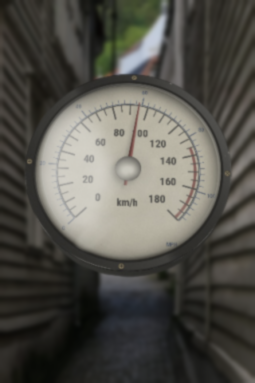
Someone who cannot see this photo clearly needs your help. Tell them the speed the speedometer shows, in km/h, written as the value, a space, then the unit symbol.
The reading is 95 km/h
